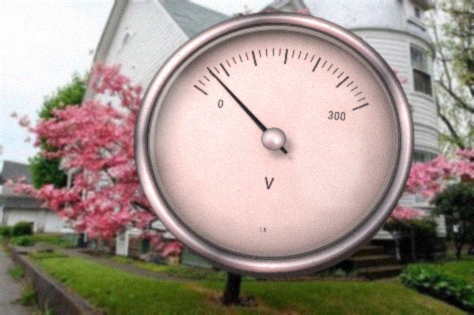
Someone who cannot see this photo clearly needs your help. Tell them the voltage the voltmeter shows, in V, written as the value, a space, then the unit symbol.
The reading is 30 V
